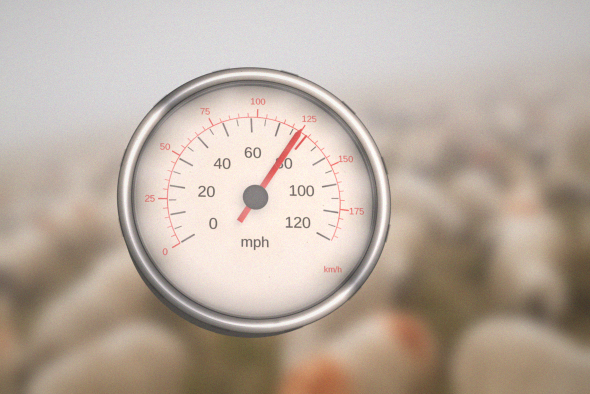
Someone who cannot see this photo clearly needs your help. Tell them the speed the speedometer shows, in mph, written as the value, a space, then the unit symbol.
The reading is 77.5 mph
